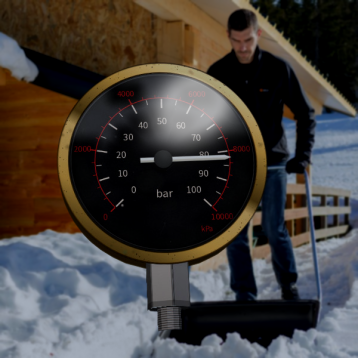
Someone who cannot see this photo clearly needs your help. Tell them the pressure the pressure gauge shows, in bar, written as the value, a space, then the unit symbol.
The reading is 82.5 bar
